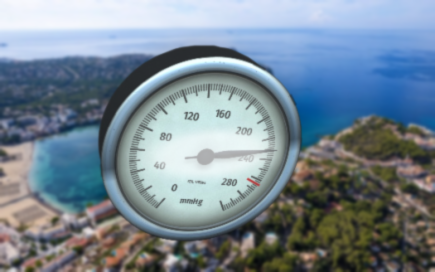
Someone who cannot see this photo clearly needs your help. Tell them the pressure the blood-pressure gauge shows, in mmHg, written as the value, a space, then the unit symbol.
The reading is 230 mmHg
